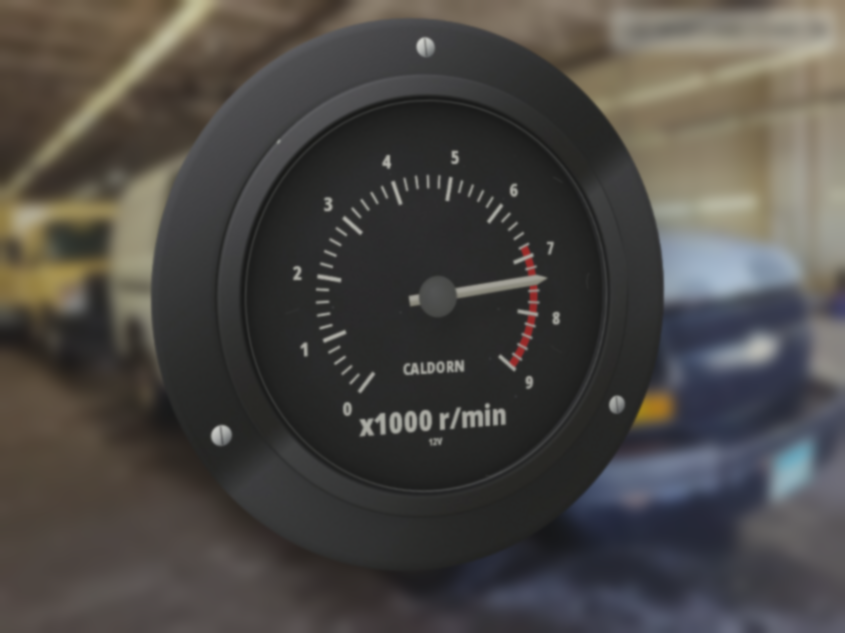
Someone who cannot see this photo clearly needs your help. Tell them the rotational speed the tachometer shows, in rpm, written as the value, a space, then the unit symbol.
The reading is 7400 rpm
